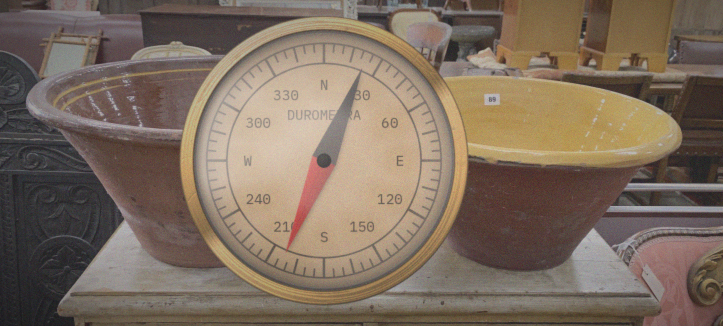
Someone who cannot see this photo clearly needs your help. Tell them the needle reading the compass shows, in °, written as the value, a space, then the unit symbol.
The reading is 202.5 °
